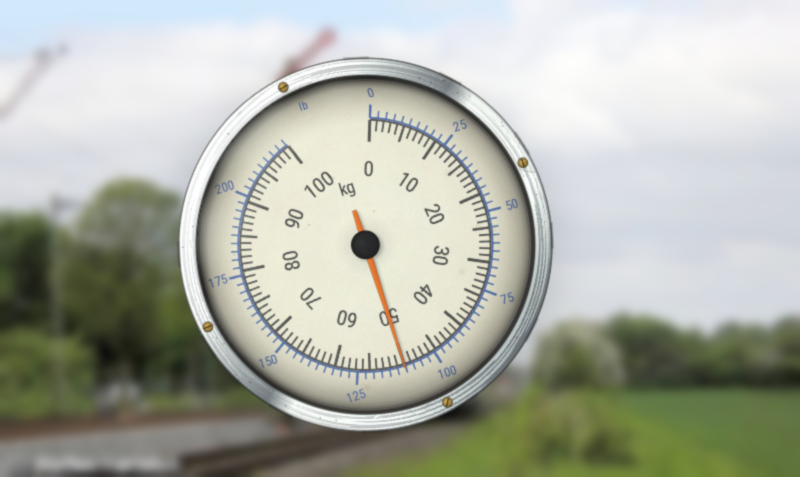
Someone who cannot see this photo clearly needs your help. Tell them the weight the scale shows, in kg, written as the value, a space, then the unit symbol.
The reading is 50 kg
